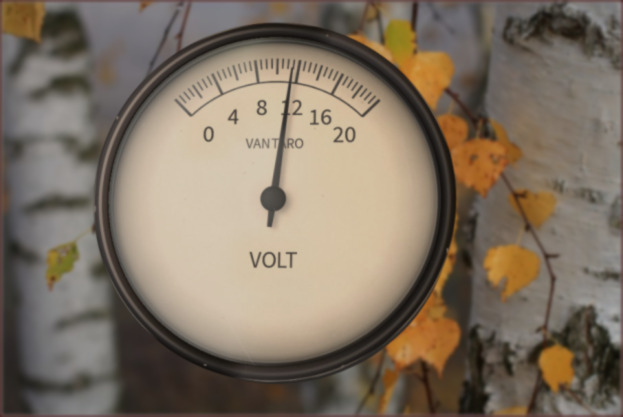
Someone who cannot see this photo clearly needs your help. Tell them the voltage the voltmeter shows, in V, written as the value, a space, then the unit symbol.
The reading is 11.5 V
